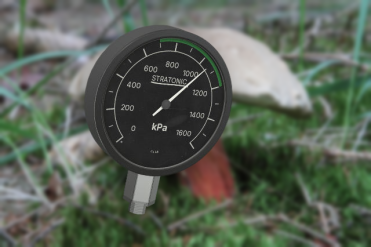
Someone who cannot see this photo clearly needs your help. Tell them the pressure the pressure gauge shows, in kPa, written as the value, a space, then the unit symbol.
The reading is 1050 kPa
